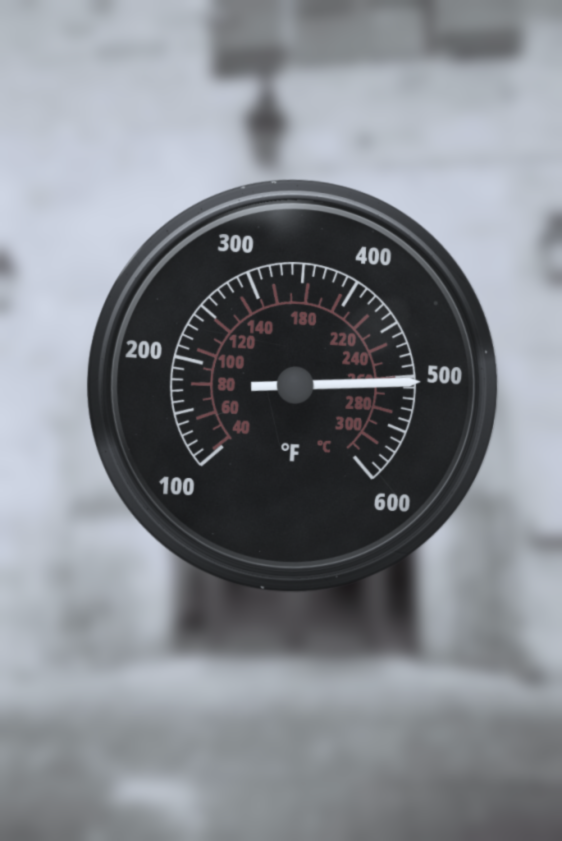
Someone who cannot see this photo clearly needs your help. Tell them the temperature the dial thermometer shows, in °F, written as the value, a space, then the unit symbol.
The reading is 505 °F
